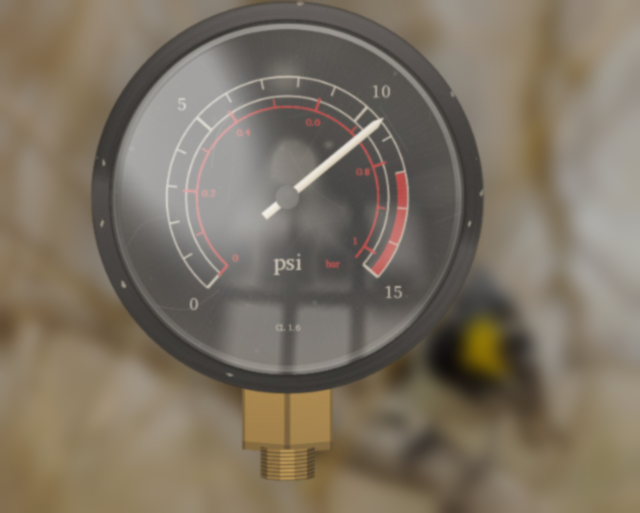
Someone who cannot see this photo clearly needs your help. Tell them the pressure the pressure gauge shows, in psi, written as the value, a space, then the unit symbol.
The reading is 10.5 psi
